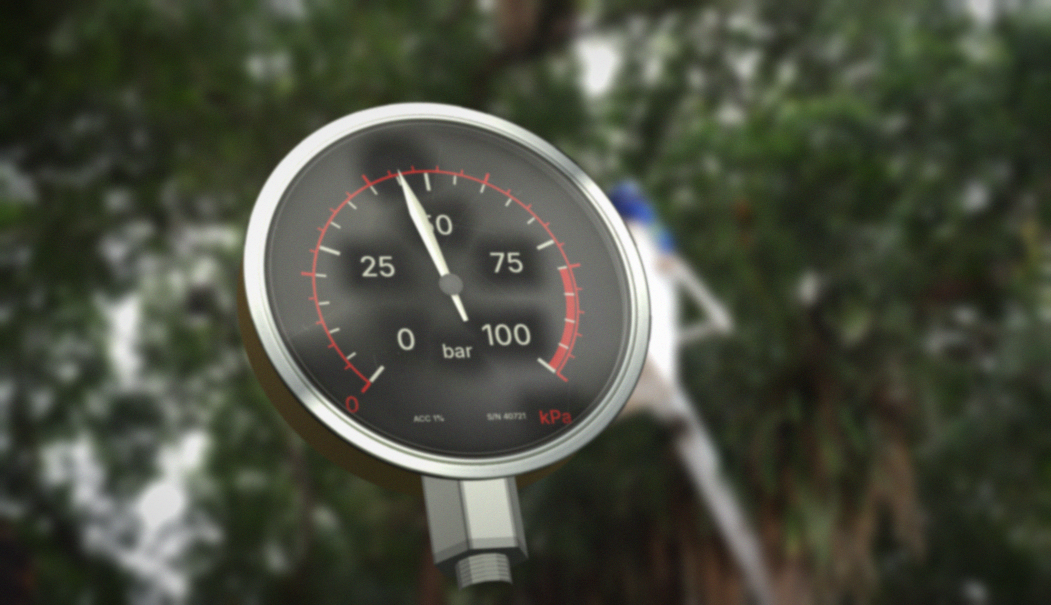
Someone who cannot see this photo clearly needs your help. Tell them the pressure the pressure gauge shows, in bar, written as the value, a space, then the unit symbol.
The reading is 45 bar
